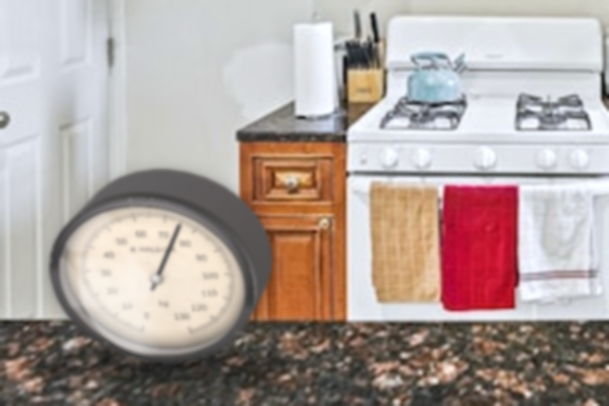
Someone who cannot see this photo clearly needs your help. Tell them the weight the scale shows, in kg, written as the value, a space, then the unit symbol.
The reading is 75 kg
